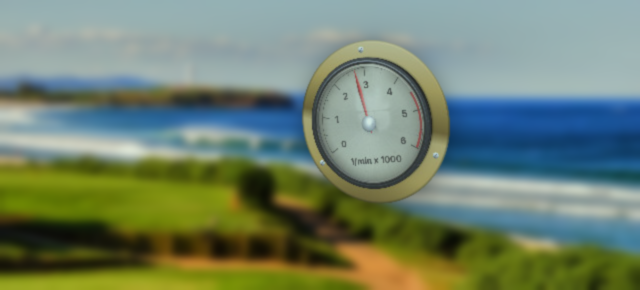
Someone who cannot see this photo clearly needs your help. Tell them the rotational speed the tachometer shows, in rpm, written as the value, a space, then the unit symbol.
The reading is 2750 rpm
